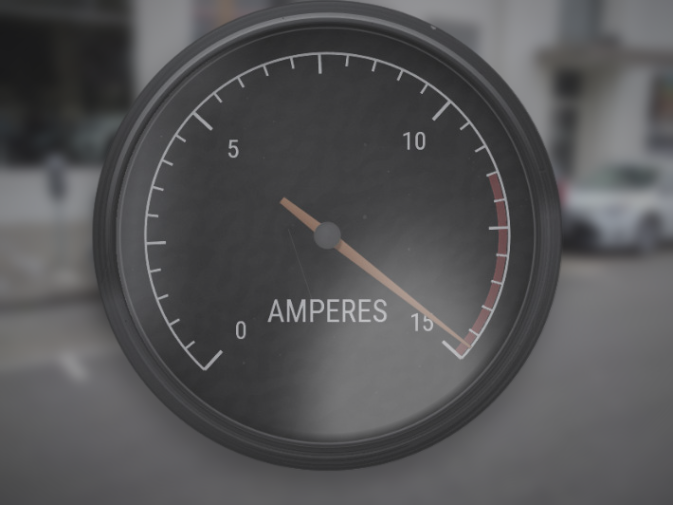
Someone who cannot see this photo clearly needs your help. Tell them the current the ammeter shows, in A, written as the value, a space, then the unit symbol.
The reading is 14.75 A
